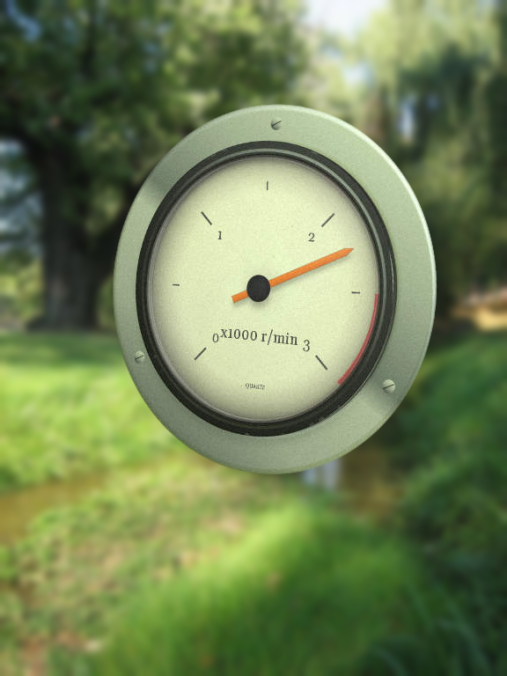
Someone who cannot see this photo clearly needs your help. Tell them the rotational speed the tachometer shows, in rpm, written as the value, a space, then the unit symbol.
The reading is 2250 rpm
